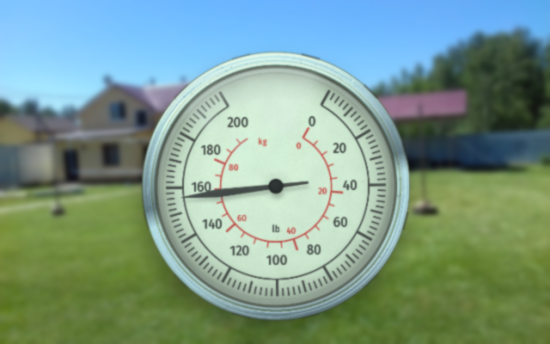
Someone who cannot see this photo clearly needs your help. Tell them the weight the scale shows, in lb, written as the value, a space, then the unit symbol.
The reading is 156 lb
